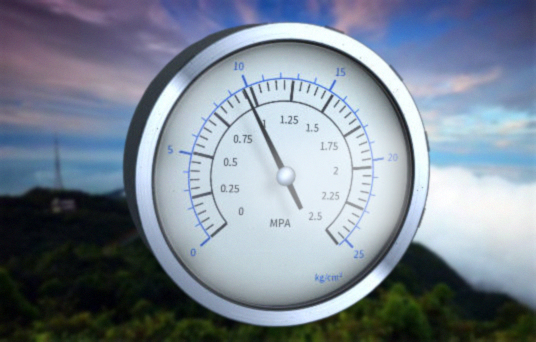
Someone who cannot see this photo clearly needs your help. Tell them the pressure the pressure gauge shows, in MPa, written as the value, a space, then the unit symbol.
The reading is 0.95 MPa
